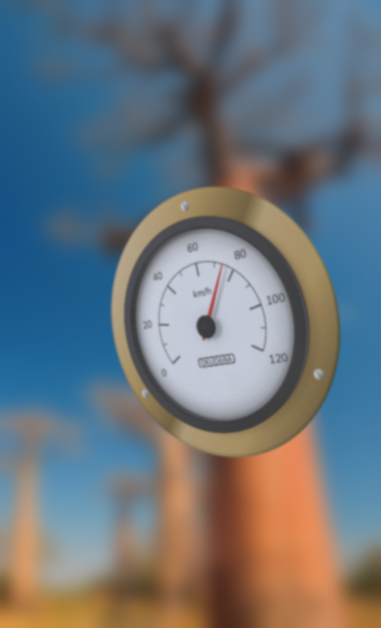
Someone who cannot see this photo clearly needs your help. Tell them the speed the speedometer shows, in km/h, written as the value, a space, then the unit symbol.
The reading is 75 km/h
